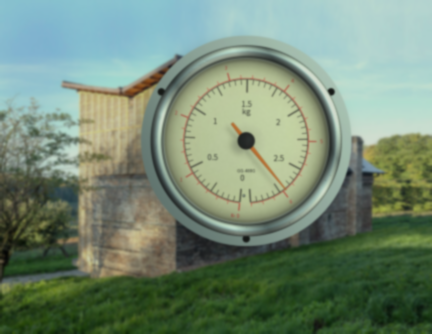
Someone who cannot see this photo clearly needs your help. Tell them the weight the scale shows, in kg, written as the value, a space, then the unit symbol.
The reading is 2.7 kg
